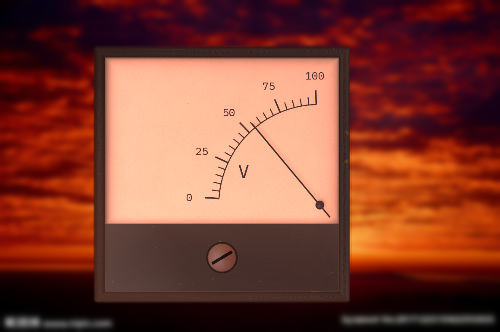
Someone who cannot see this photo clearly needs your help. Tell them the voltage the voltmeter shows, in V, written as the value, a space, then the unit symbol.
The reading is 55 V
